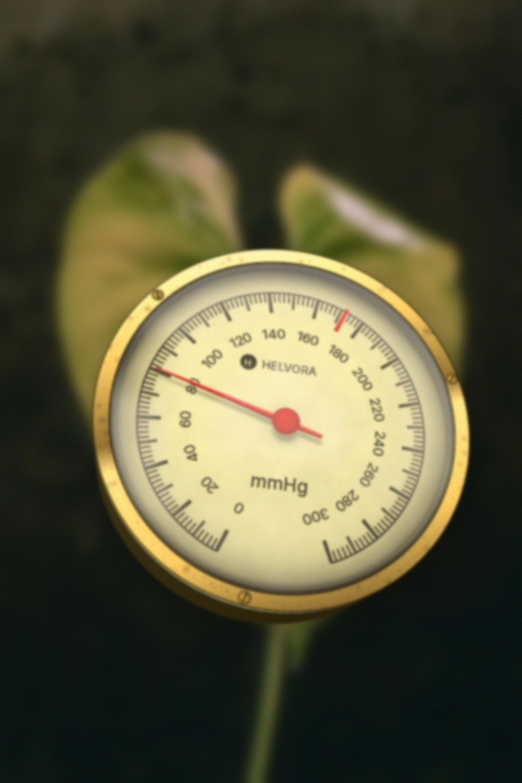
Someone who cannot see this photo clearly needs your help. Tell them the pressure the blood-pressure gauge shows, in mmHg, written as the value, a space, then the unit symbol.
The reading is 80 mmHg
